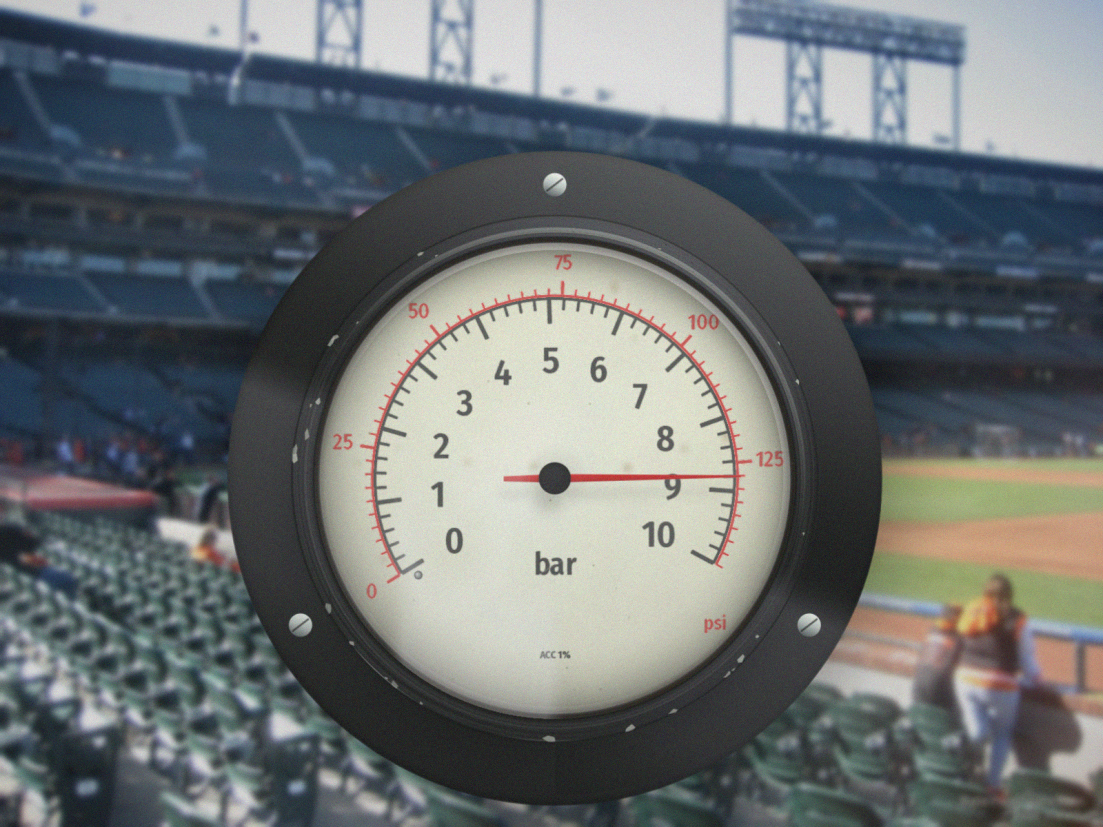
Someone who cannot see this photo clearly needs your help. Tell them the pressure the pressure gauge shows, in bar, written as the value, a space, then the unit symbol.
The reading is 8.8 bar
